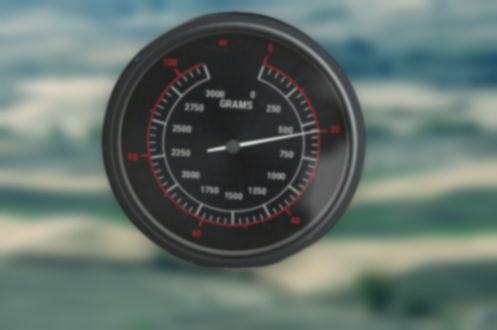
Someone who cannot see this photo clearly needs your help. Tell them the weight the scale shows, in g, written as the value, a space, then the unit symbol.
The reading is 550 g
